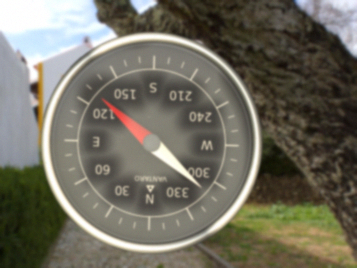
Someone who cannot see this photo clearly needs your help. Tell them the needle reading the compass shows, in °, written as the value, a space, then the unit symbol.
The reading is 130 °
